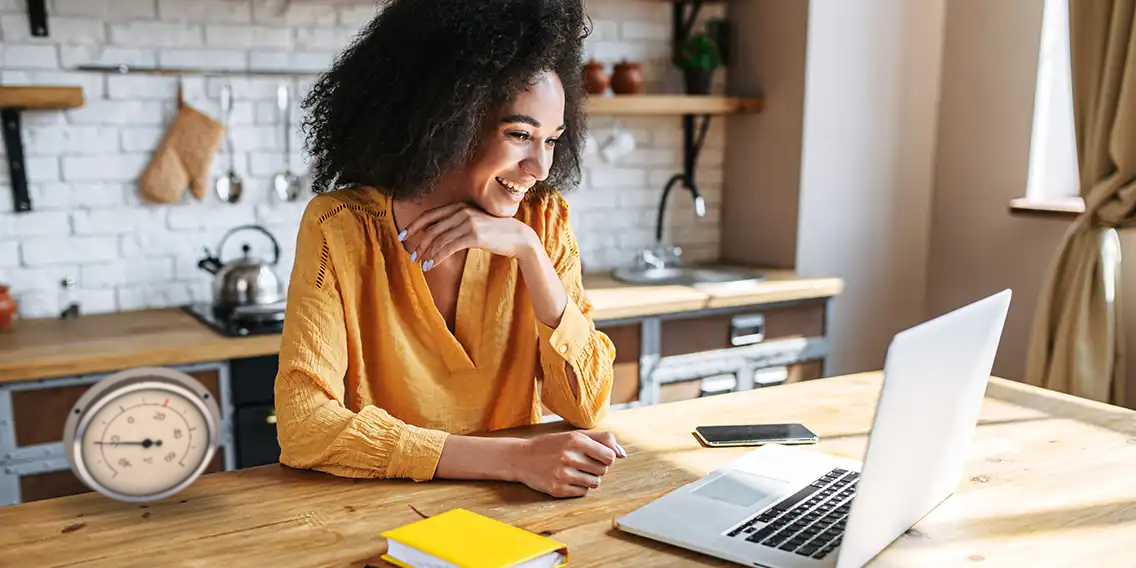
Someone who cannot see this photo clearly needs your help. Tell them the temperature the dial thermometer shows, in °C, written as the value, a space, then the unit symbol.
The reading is -20 °C
